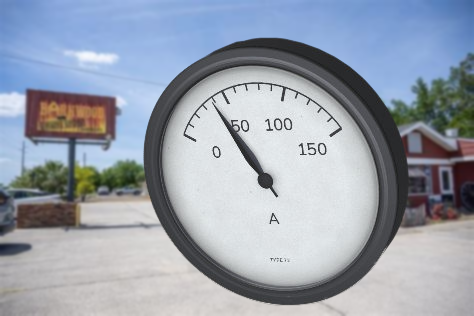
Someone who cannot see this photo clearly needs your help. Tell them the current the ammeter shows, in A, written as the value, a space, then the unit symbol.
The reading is 40 A
